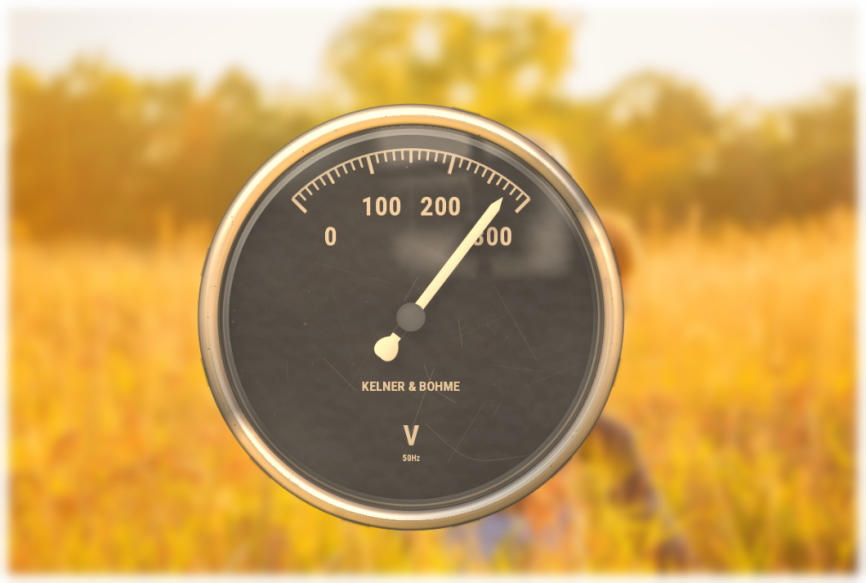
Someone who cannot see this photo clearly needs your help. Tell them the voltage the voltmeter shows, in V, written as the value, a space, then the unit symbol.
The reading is 275 V
